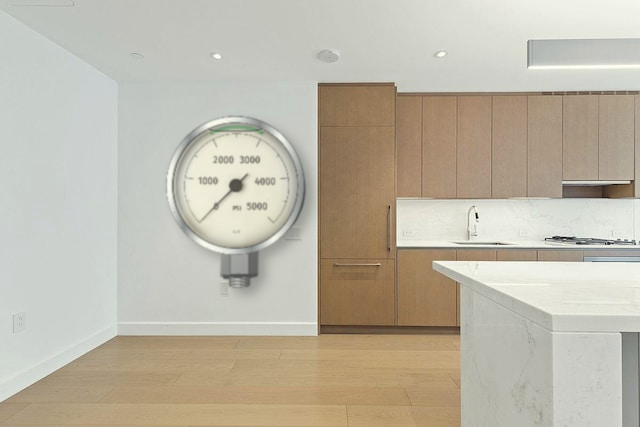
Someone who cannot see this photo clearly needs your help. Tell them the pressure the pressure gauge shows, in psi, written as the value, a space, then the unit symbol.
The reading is 0 psi
